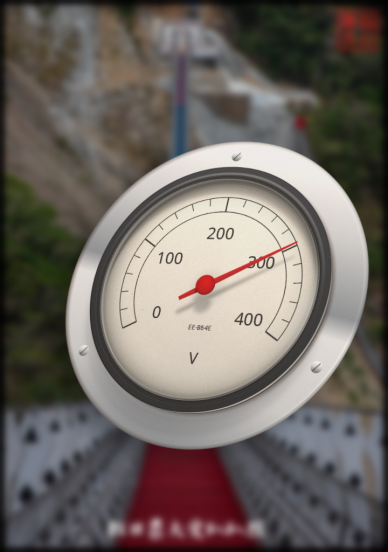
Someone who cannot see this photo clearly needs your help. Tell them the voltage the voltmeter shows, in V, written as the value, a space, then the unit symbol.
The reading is 300 V
